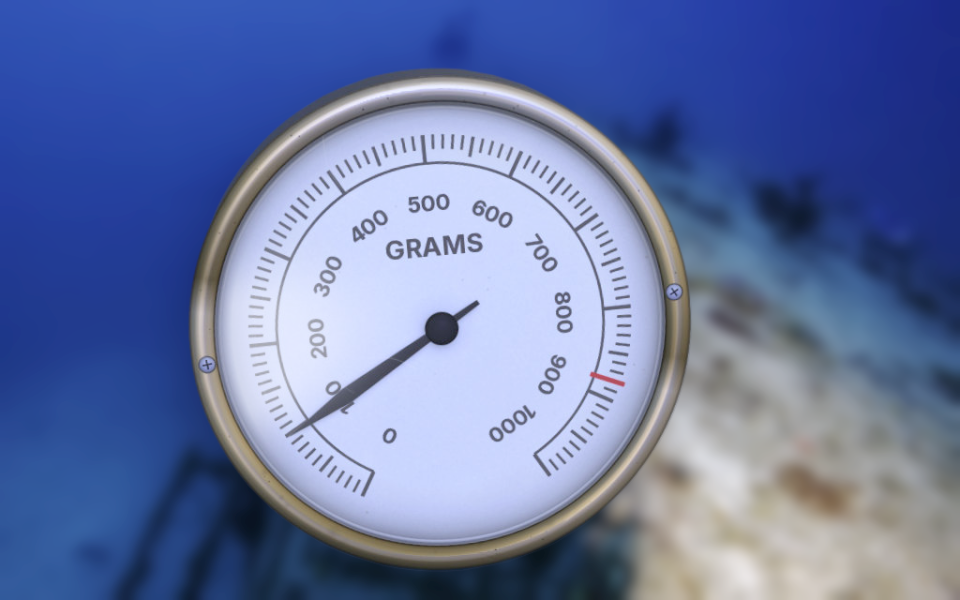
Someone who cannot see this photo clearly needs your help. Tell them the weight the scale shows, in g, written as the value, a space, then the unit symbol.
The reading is 100 g
